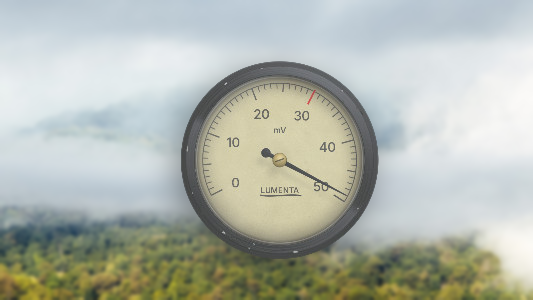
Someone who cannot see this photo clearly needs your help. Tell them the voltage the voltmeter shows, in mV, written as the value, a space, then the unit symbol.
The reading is 49 mV
